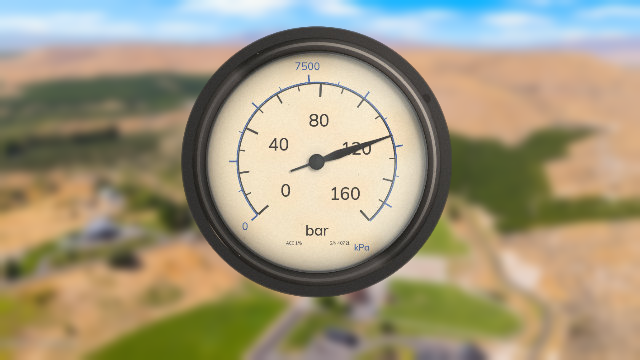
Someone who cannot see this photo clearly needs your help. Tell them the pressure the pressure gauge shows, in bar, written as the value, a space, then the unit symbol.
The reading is 120 bar
